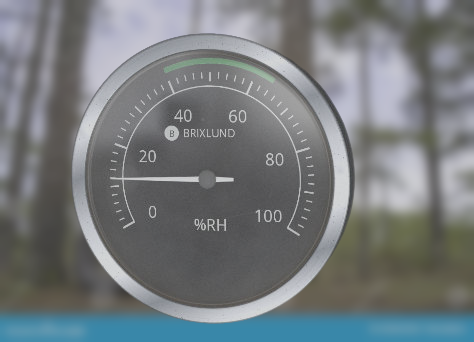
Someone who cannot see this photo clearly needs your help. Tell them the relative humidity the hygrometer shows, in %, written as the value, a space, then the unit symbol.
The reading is 12 %
